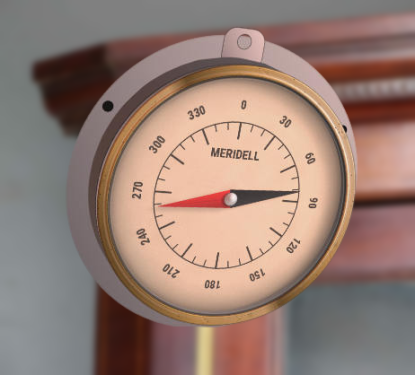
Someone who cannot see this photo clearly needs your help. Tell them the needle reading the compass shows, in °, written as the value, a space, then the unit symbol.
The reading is 260 °
